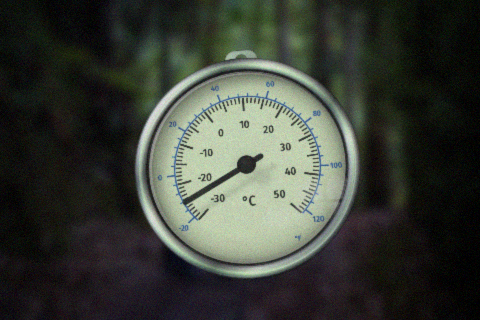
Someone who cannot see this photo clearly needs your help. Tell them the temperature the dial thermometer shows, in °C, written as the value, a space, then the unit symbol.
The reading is -25 °C
